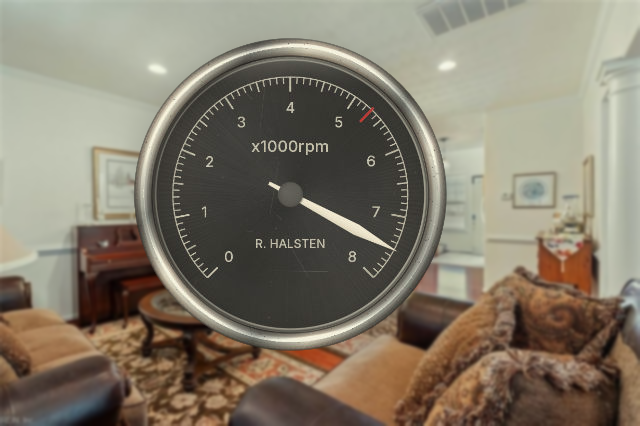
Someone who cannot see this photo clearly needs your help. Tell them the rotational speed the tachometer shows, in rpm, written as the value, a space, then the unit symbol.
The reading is 7500 rpm
